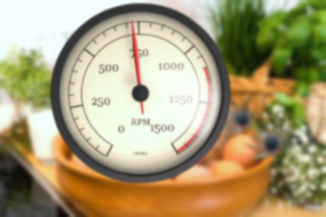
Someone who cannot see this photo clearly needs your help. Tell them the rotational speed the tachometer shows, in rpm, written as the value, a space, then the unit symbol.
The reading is 725 rpm
